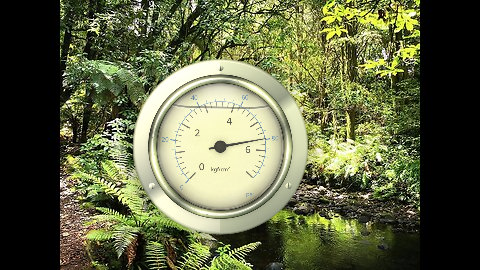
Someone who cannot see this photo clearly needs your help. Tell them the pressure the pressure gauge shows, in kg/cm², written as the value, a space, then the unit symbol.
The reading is 5.6 kg/cm²
